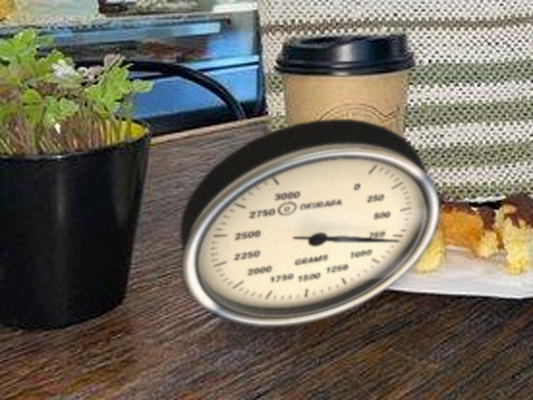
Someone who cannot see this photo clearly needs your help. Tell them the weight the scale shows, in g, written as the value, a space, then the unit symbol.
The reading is 750 g
